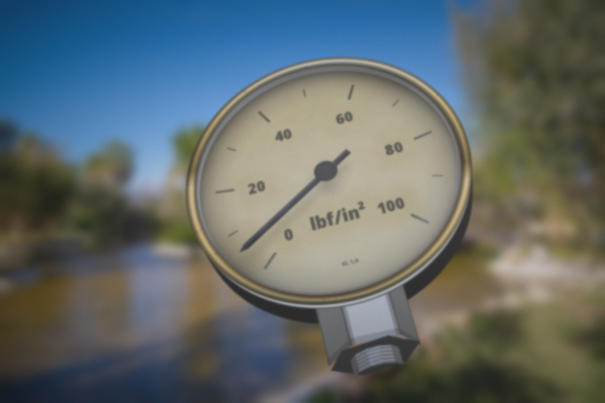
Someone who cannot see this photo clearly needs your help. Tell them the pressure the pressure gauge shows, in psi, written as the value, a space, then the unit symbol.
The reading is 5 psi
